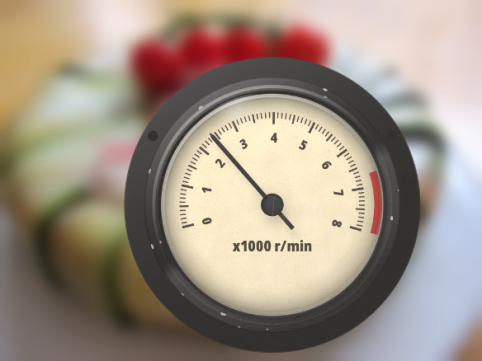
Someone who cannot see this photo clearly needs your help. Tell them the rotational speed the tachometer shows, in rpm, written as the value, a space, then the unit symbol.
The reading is 2400 rpm
